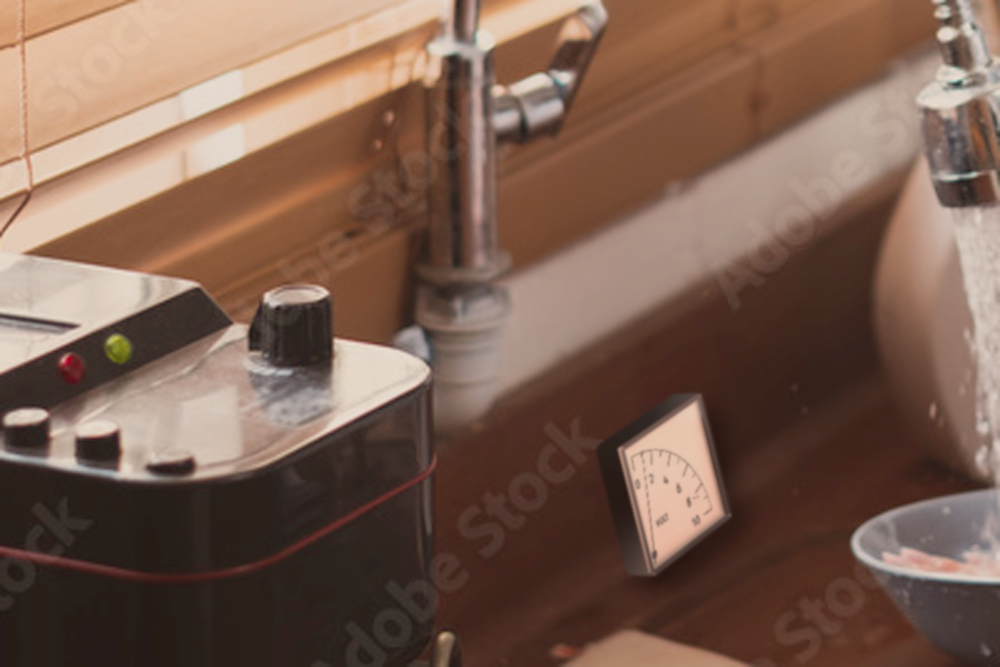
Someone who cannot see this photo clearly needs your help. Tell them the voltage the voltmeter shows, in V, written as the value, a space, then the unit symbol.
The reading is 1 V
